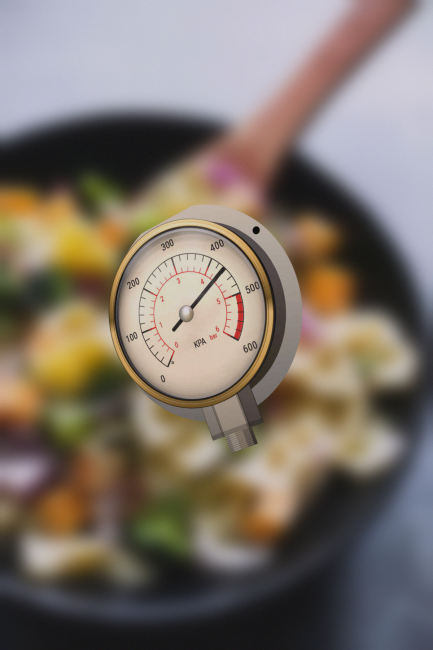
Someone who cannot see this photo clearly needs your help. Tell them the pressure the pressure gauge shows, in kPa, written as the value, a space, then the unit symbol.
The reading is 440 kPa
